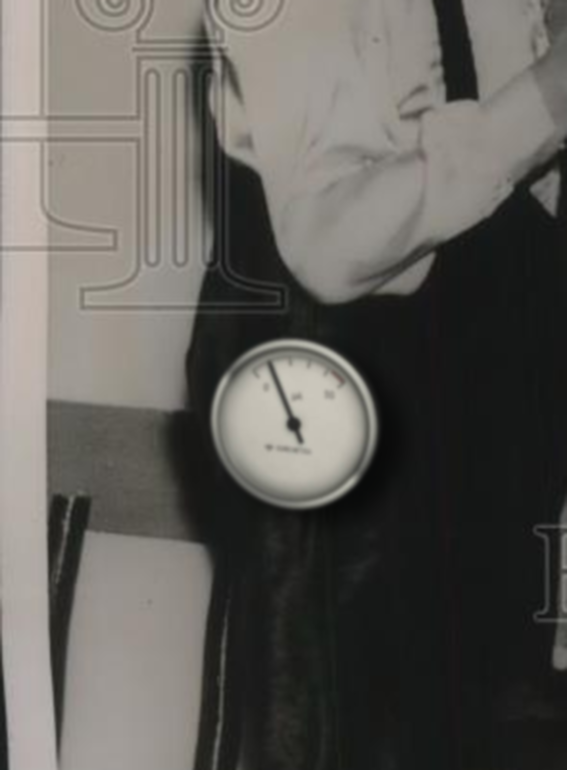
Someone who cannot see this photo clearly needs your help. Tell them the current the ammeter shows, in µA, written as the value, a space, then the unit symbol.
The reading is 10 µA
